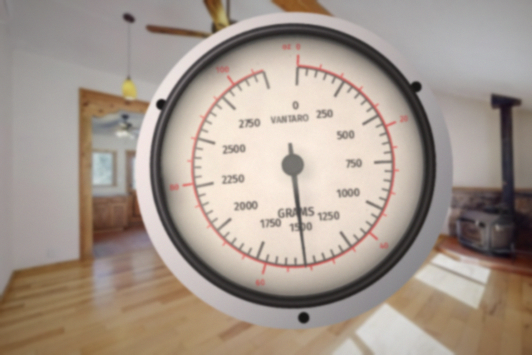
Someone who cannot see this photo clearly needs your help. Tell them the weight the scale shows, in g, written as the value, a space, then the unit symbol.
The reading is 1500 g
